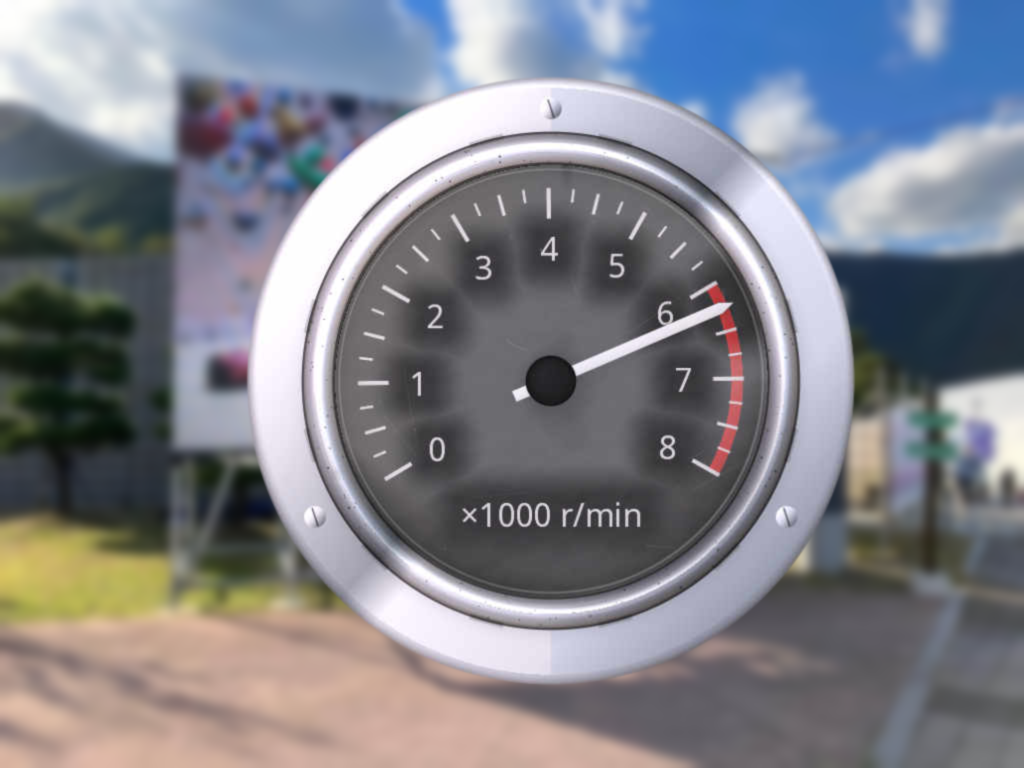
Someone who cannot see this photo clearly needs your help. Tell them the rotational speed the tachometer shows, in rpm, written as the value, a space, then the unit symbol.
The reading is 6250 rpm
